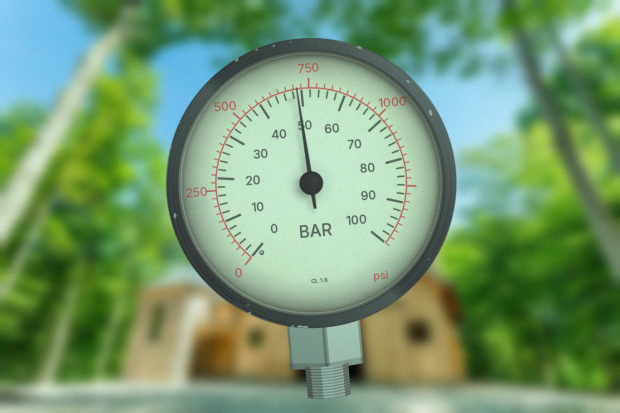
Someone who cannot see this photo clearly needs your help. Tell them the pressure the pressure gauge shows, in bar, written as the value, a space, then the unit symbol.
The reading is 49 bar
